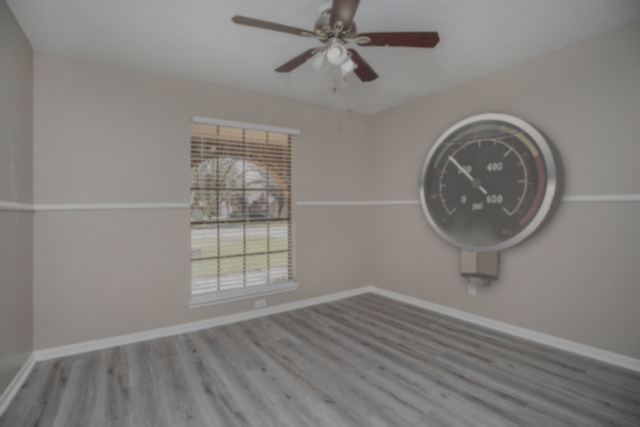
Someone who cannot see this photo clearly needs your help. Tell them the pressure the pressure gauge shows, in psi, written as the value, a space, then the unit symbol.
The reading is 200 psi
